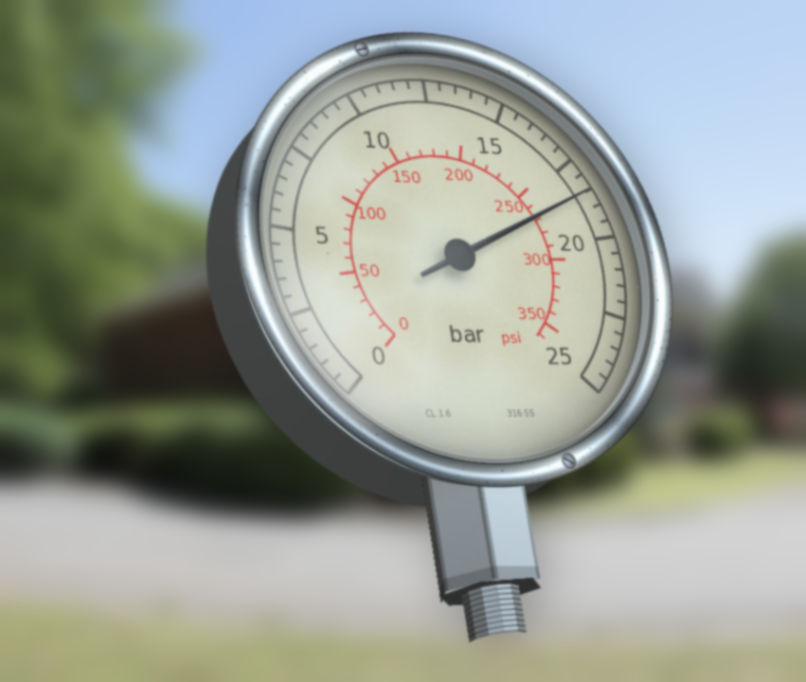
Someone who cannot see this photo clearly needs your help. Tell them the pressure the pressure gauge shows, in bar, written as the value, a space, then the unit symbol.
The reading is 18.5 bar
